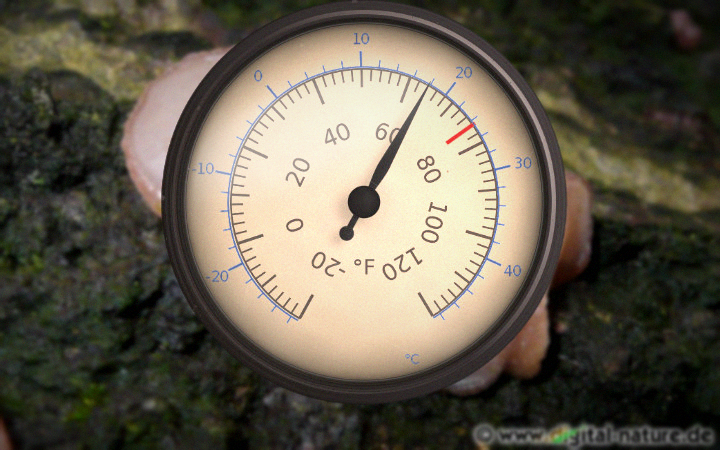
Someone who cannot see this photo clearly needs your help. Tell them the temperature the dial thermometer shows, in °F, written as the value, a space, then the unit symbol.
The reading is 64 °F
